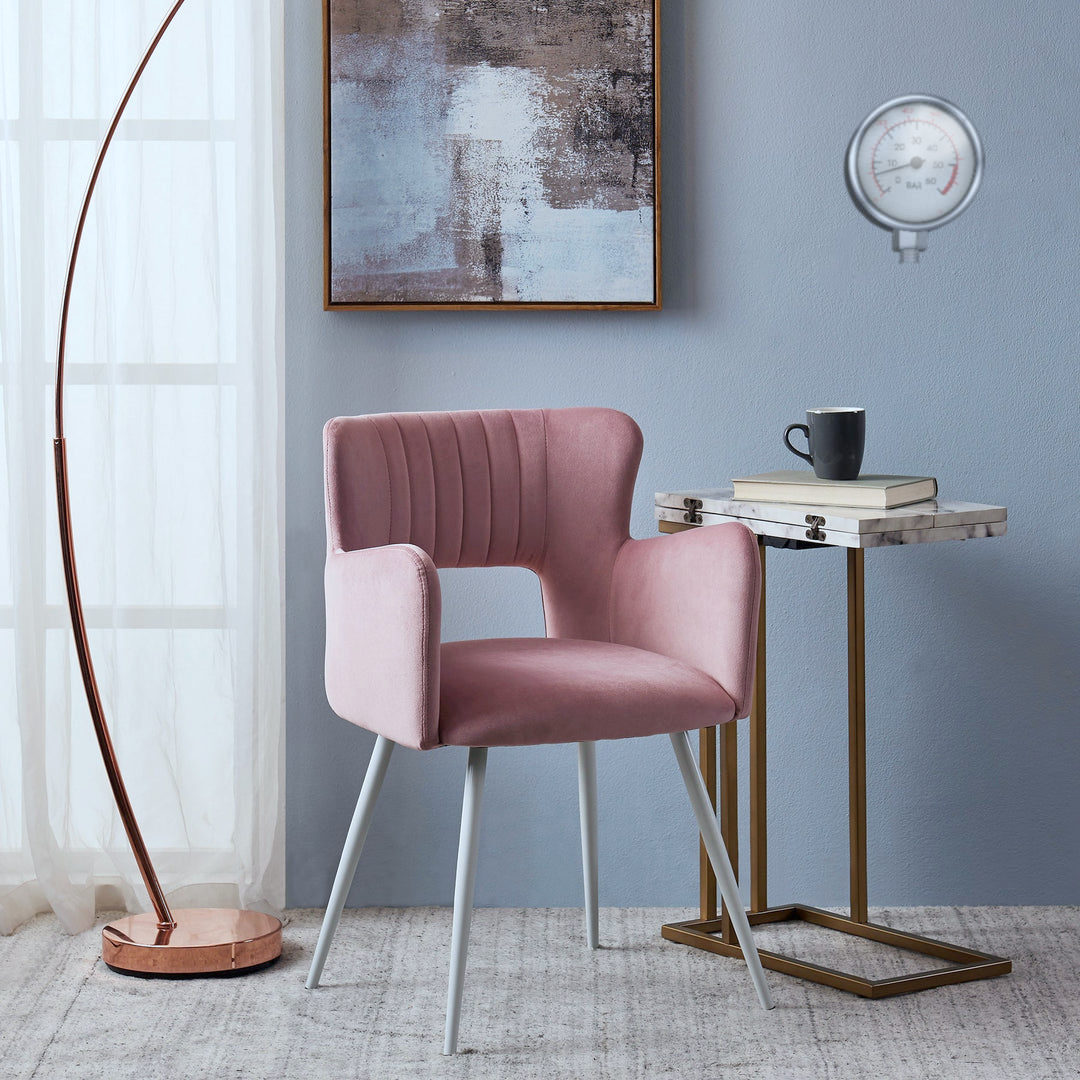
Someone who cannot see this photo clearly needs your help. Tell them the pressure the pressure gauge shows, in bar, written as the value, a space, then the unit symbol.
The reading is 6 bar
